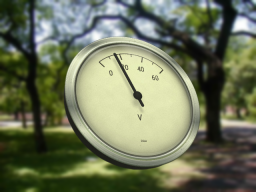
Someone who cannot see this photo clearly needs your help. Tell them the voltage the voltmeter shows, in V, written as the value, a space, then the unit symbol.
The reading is 15 V
